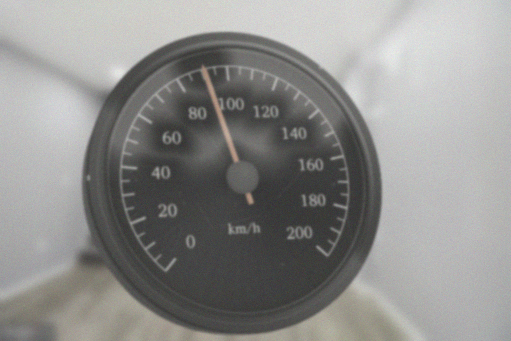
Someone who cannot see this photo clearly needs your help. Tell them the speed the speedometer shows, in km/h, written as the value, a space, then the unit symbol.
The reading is 90 km/h
